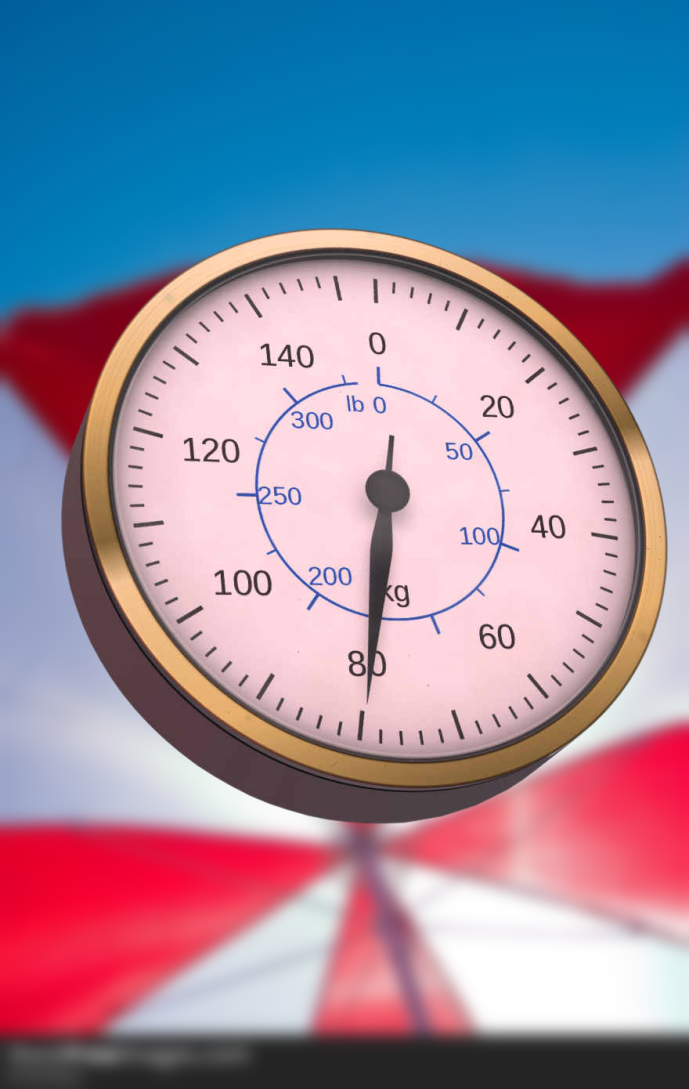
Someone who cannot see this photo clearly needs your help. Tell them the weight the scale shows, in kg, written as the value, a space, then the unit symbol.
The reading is 80 kg
